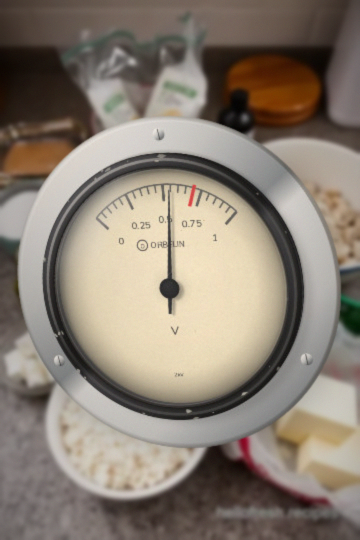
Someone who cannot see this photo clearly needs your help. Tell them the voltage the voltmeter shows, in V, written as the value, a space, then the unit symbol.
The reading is 0.55 V
